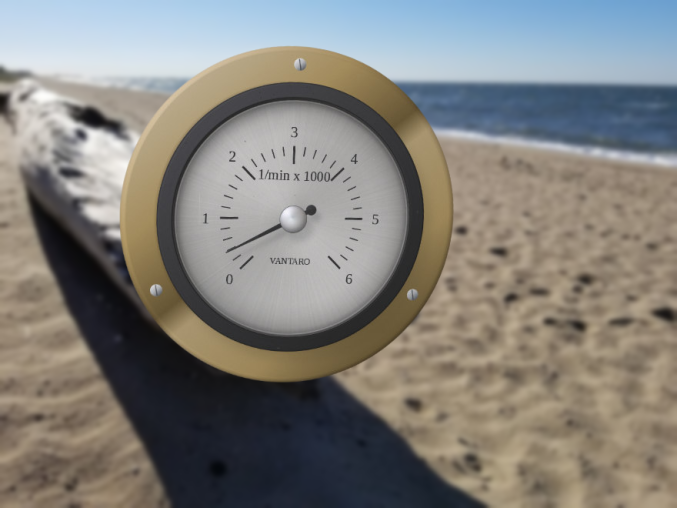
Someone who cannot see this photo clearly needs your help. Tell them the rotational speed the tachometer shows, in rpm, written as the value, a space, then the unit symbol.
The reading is 400 rpm
